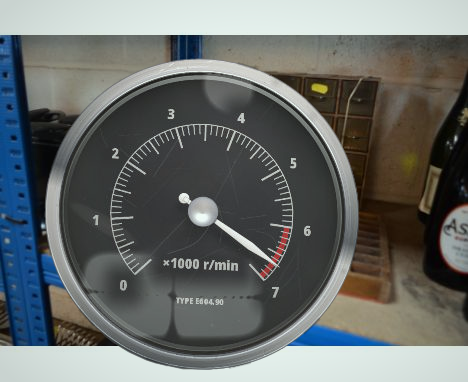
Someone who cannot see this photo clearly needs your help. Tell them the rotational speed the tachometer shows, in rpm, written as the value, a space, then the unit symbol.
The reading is 6700 rpm
